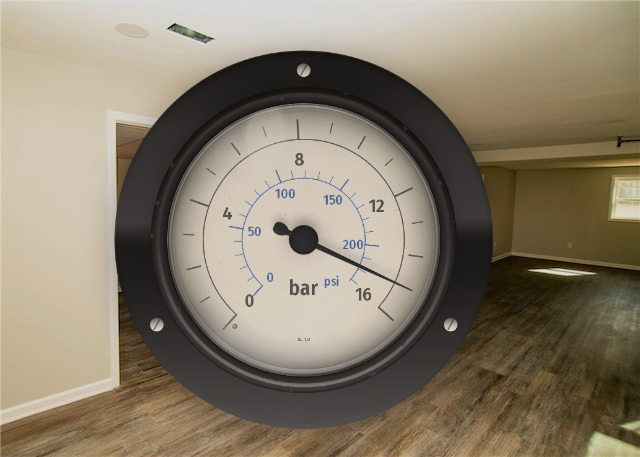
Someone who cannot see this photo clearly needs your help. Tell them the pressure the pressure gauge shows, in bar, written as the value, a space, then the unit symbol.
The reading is 15 bar
